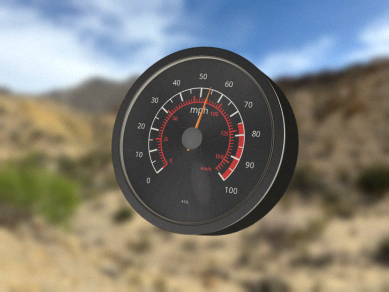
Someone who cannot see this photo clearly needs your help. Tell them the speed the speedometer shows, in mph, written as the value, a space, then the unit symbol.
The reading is 55 mph
